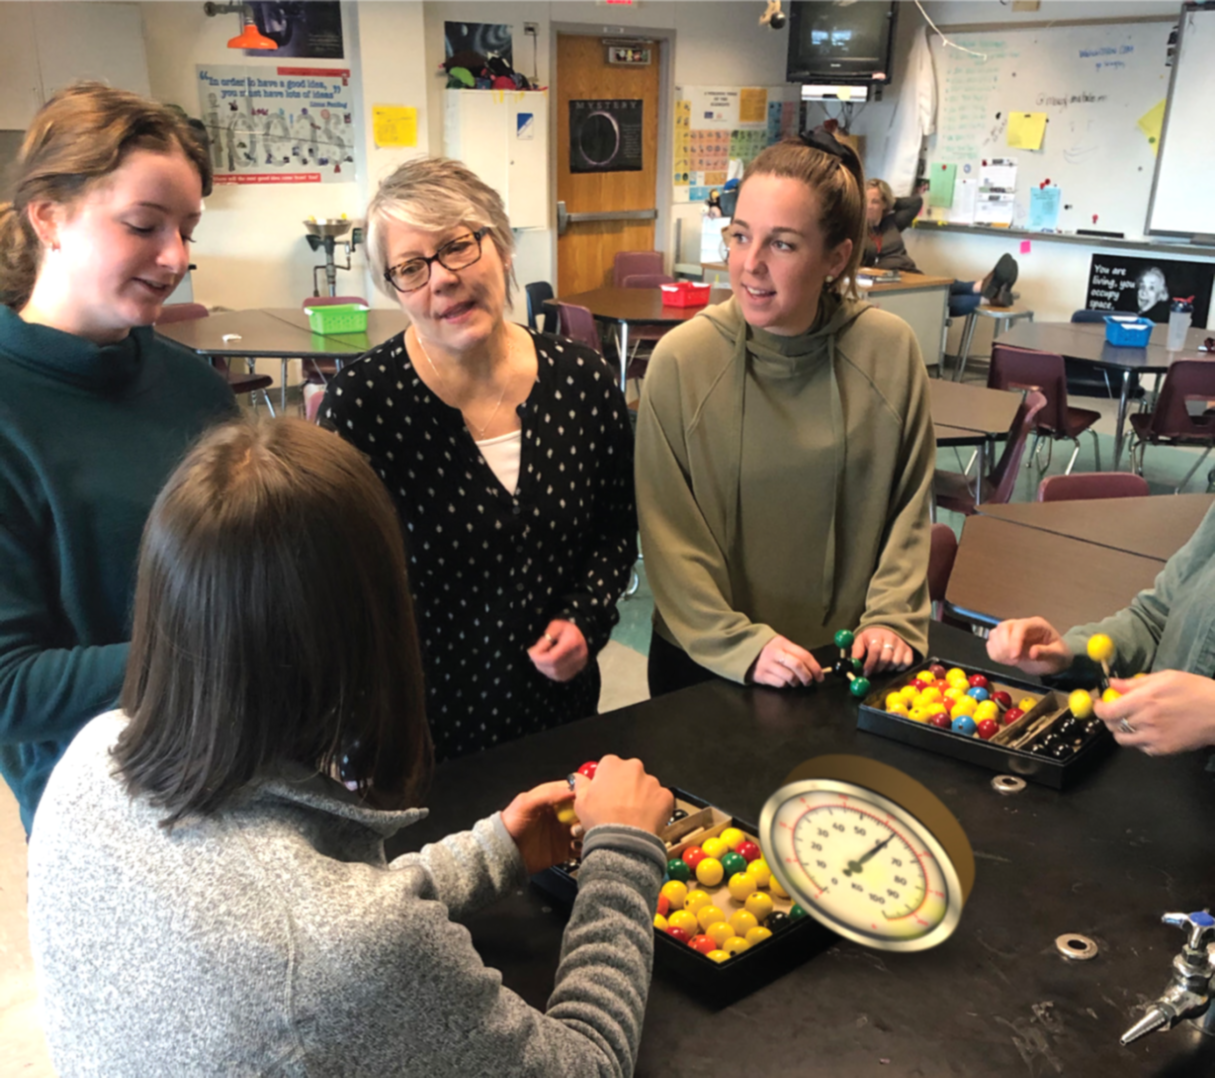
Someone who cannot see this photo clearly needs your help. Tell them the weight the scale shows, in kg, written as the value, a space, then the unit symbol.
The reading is 60 kg
